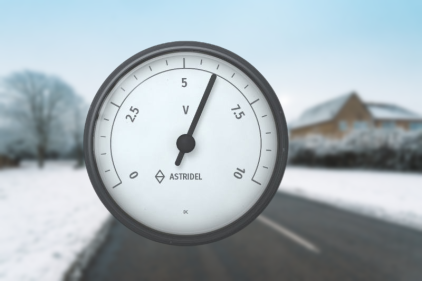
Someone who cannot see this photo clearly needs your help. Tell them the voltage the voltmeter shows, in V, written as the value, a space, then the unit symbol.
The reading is 6 V
